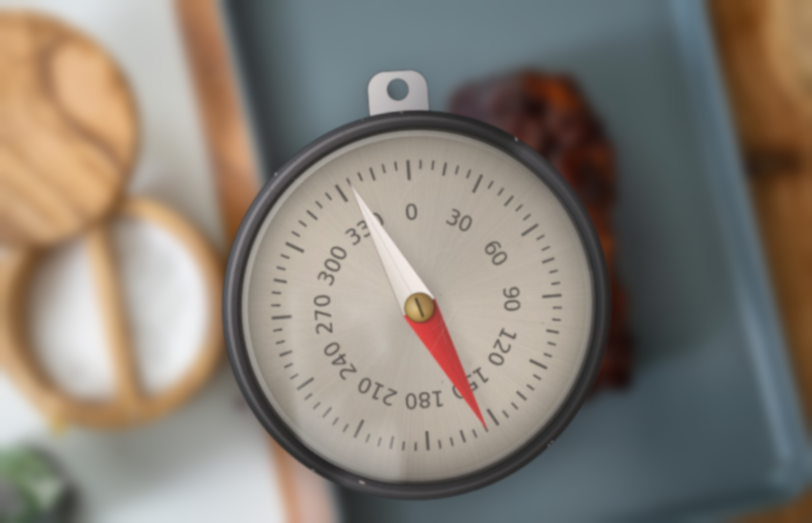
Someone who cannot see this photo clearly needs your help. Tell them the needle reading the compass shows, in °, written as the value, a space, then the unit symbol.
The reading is 155 °
